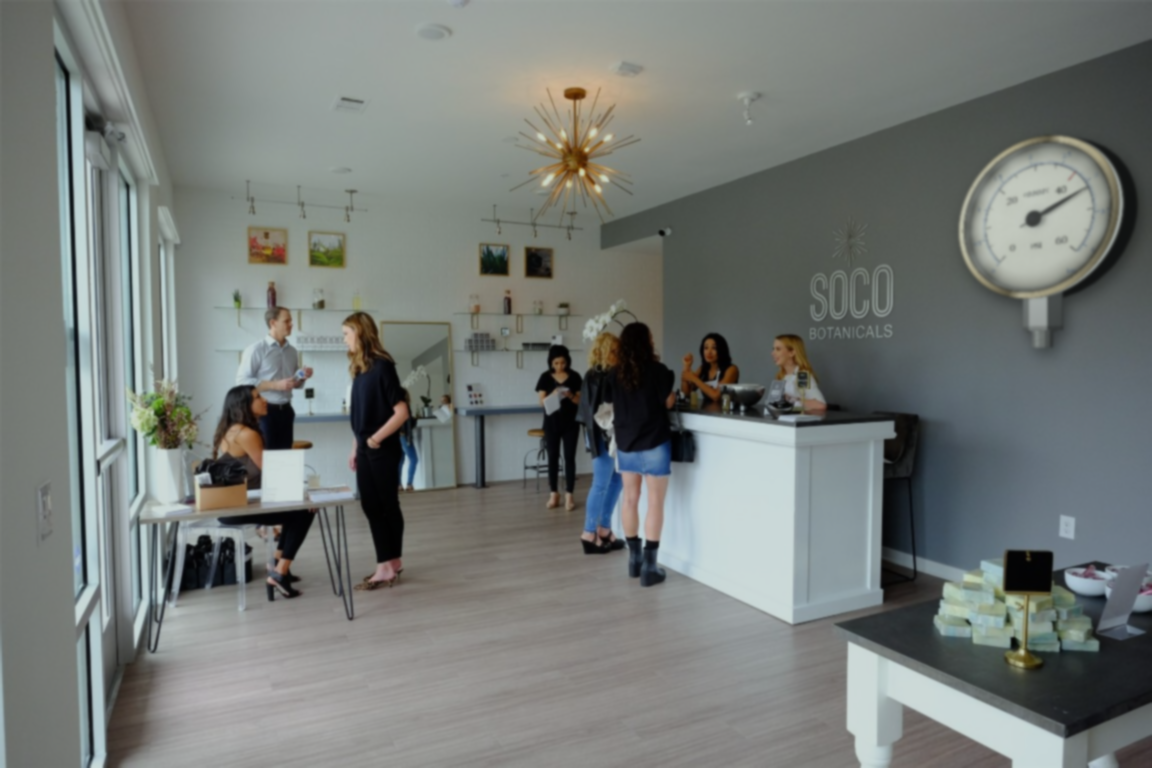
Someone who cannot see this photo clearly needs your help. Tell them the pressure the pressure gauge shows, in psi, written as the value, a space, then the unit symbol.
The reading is 45 psi
